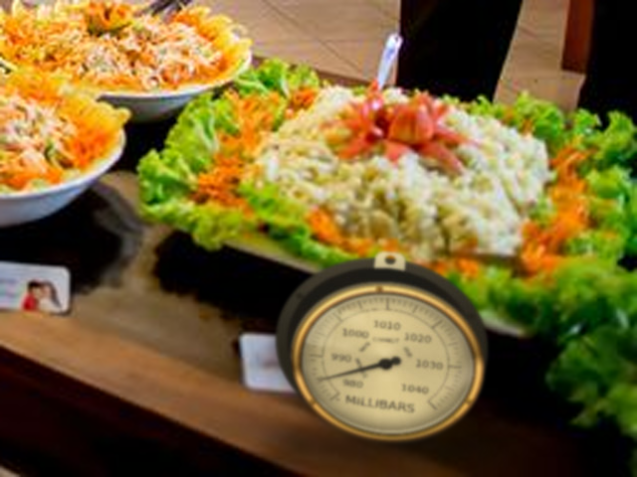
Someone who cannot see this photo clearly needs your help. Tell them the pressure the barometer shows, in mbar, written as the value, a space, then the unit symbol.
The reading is 985 mbar
